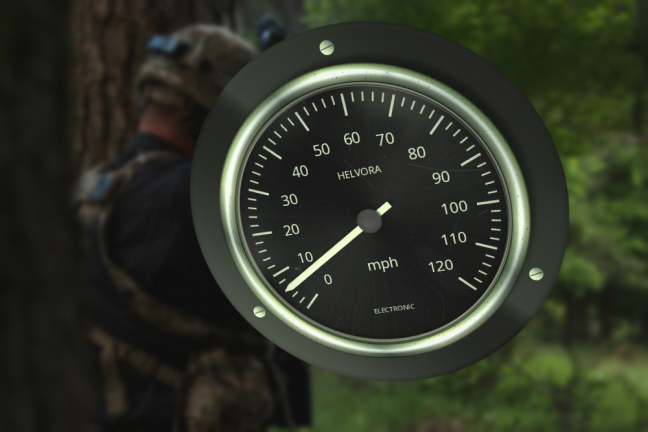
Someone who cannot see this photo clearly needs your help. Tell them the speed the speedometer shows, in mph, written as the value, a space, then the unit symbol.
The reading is 6 mph
